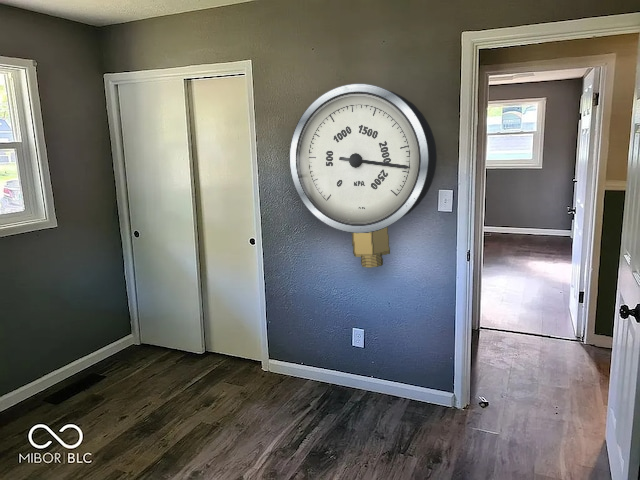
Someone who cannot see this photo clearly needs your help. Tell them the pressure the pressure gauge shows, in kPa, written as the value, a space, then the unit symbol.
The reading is 2200 kPa
